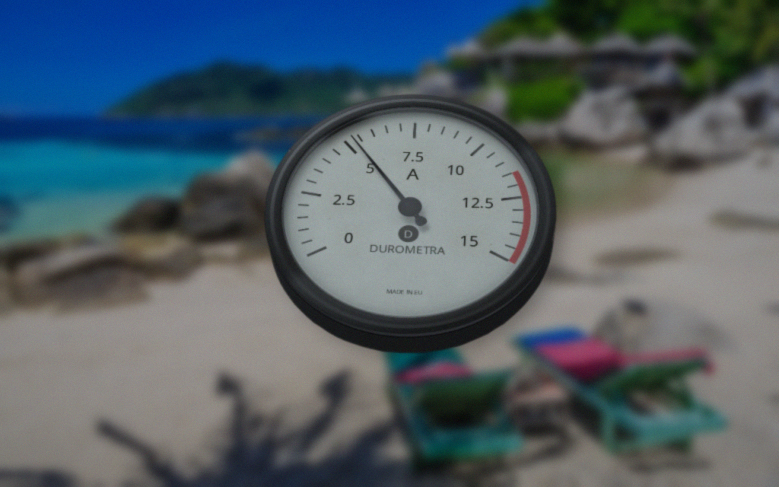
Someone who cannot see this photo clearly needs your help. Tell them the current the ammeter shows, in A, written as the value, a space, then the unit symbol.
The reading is 5.25 A
